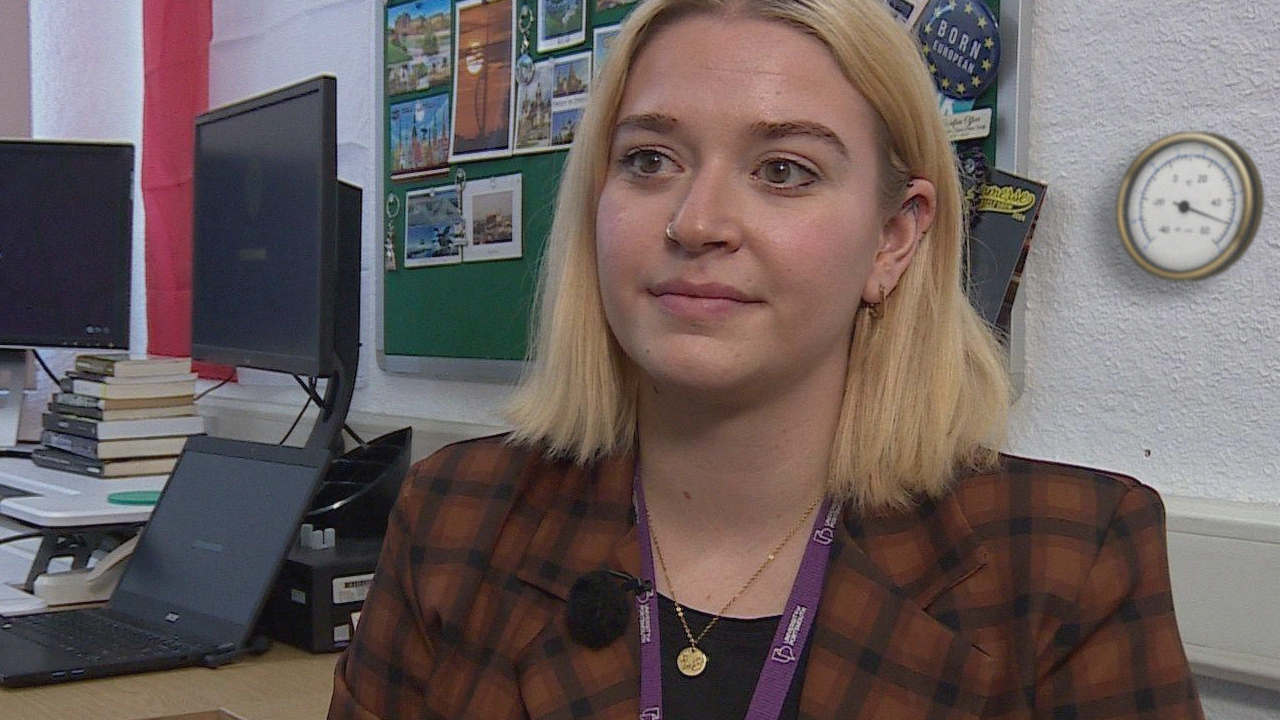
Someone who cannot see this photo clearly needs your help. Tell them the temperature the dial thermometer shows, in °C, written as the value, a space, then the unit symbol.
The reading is 50 °C
